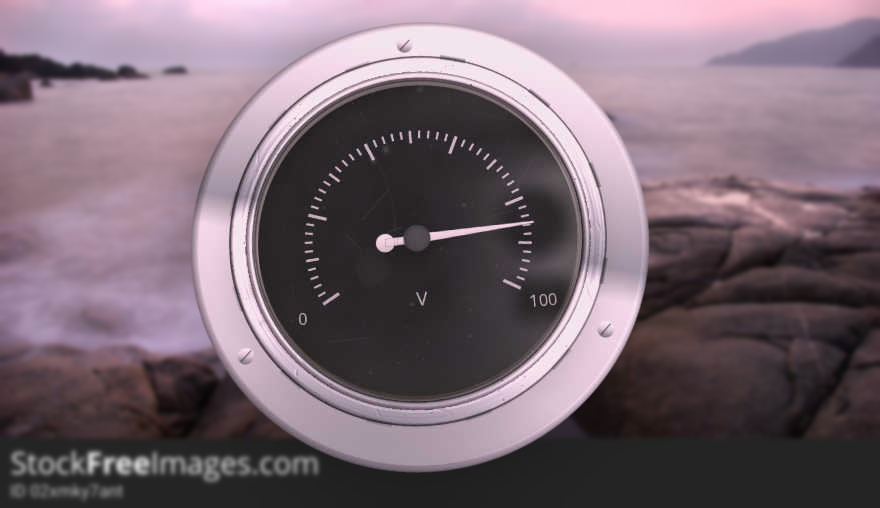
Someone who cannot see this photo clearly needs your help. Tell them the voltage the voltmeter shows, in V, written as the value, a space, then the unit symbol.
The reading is 86 V
